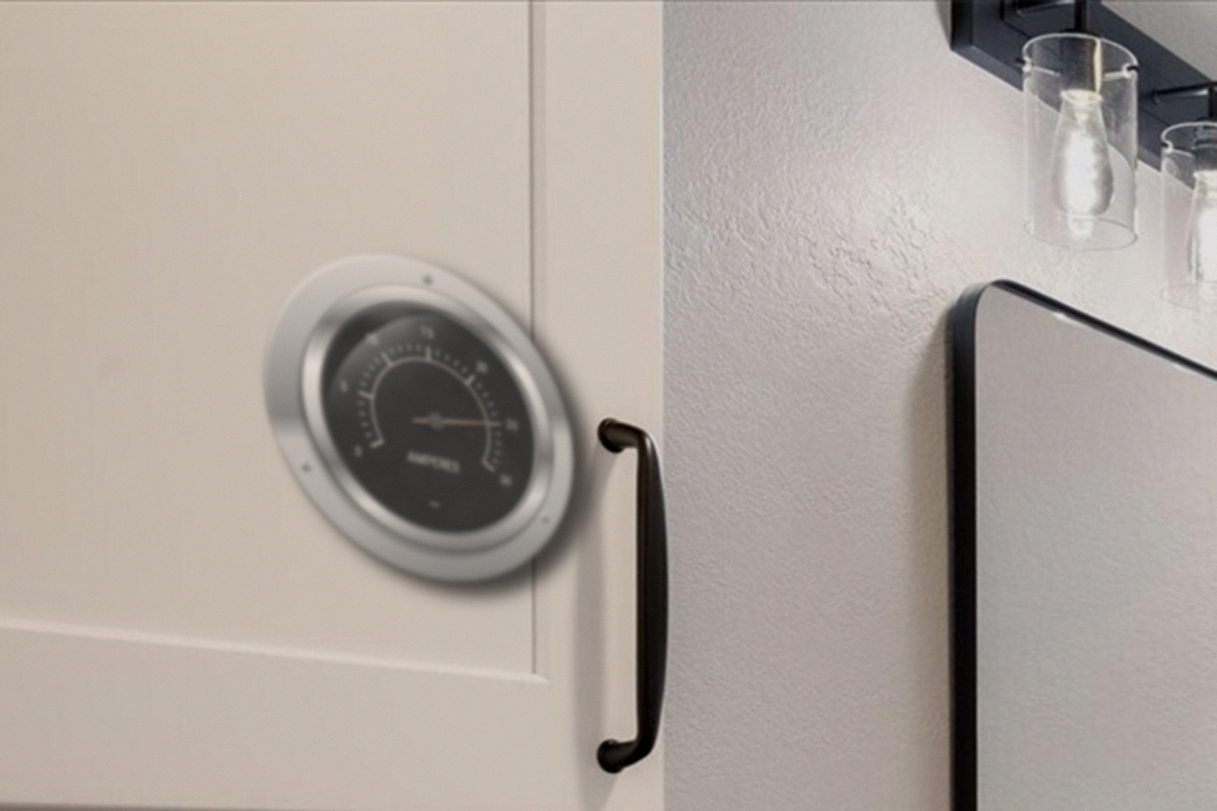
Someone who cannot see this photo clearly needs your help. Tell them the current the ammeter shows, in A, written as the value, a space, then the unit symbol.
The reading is 25 A
